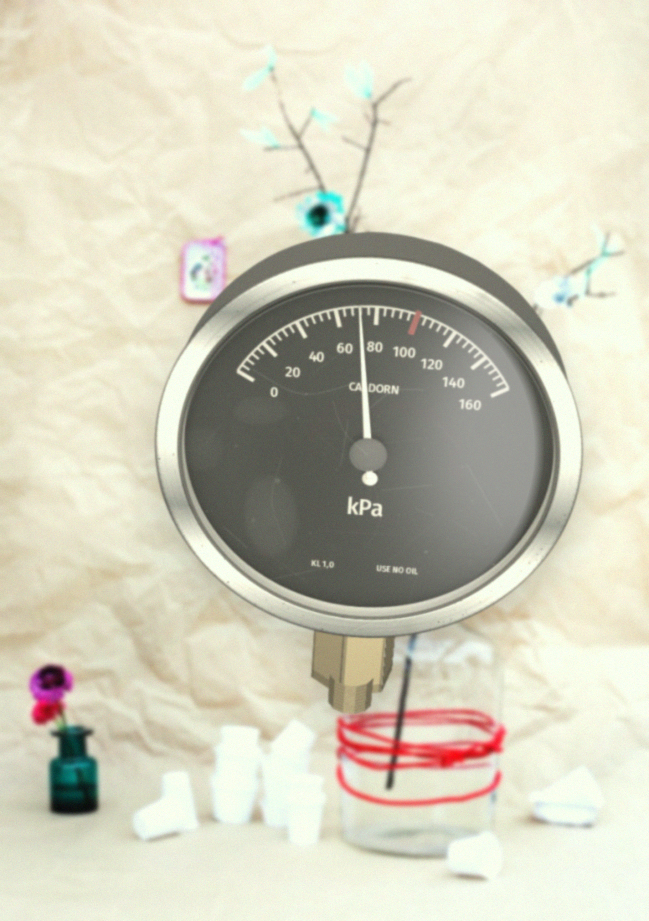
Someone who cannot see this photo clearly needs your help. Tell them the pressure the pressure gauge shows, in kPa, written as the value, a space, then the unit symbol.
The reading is 72 kPa
